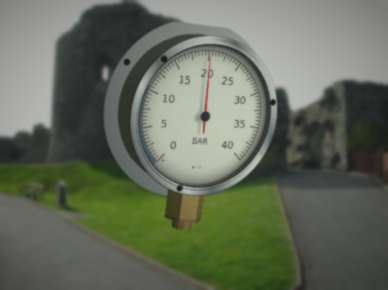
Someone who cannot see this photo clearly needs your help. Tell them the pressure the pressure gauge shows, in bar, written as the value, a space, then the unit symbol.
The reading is 20 bar
